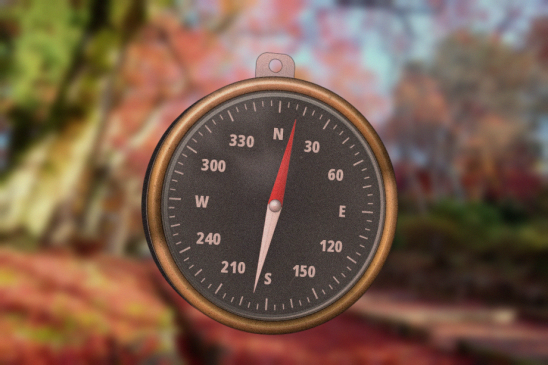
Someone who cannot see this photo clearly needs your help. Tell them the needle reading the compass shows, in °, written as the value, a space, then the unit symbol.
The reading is 10 °
